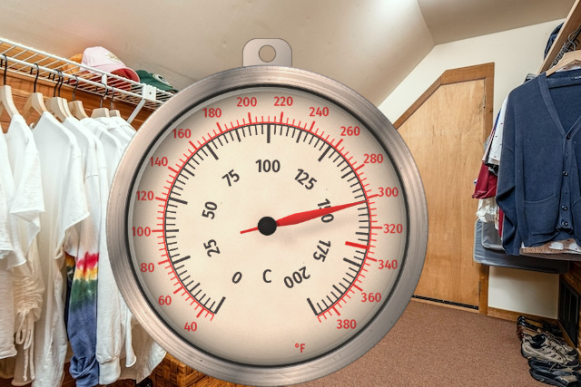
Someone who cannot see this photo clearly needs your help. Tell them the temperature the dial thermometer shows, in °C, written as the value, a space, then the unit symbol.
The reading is 150 °C
